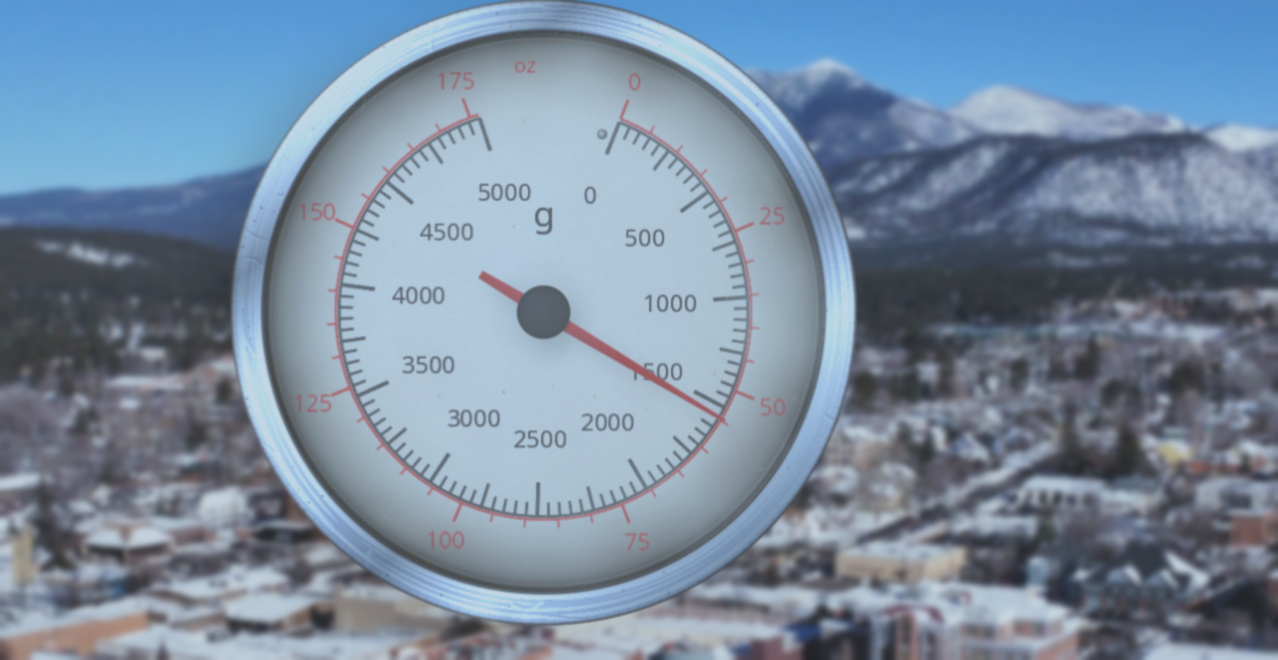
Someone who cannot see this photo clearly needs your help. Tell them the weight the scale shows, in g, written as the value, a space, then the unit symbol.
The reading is 1550 g
